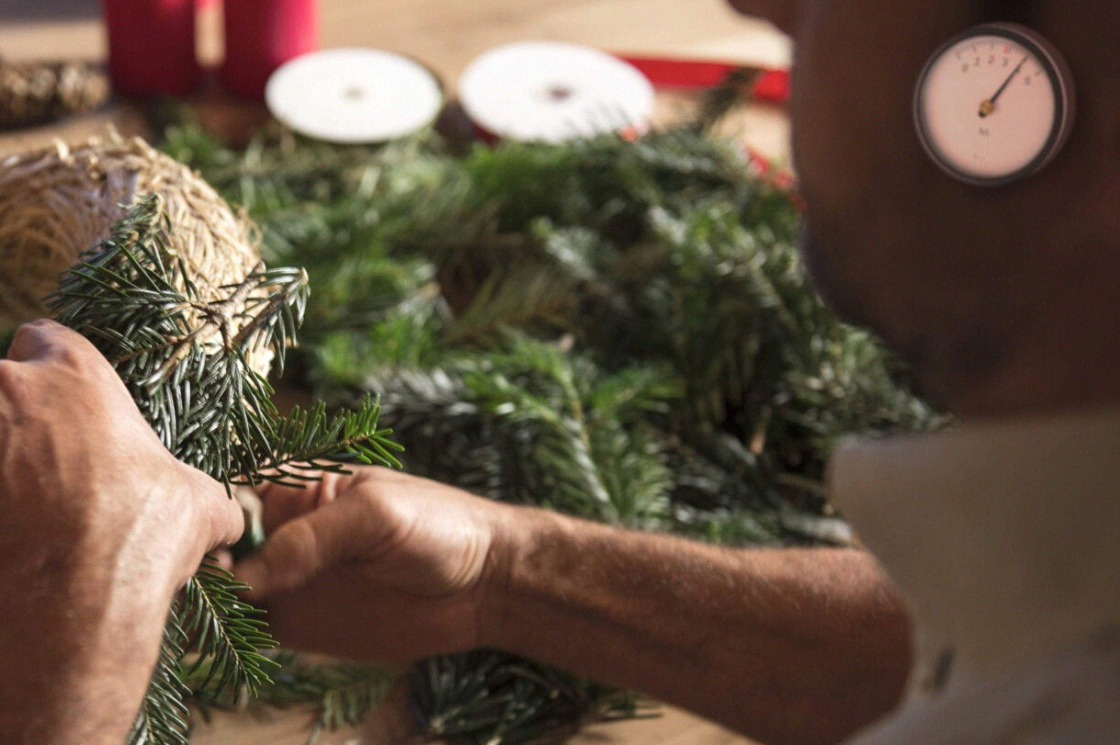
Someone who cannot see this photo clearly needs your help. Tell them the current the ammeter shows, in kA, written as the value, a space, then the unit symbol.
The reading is 4 kA
